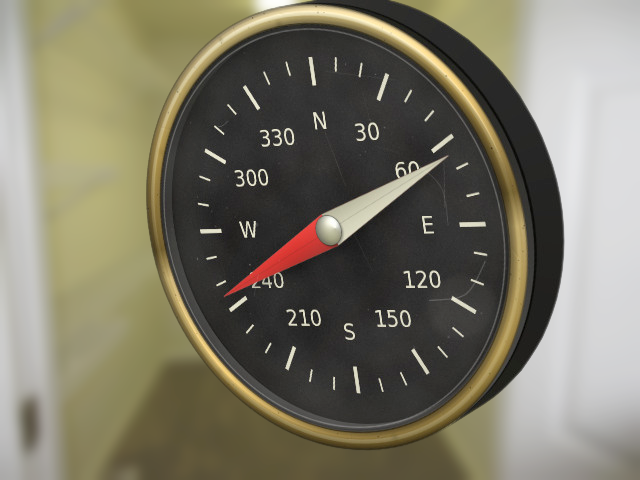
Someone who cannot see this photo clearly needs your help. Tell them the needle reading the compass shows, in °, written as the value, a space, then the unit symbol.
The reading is 245 °
